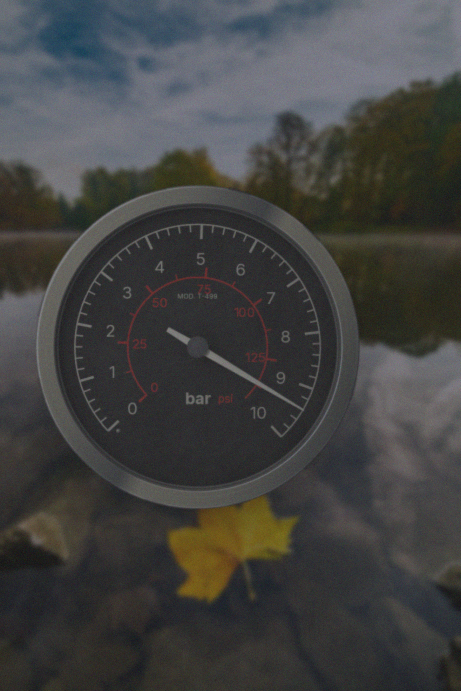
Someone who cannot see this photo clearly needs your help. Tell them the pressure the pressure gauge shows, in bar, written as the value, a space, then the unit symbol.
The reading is 9.4 bar
